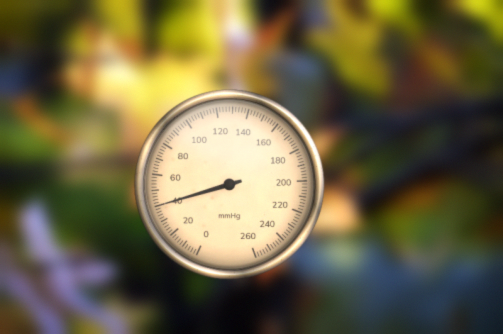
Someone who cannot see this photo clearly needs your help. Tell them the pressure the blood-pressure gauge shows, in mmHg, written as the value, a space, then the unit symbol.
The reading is 40 mmHg
